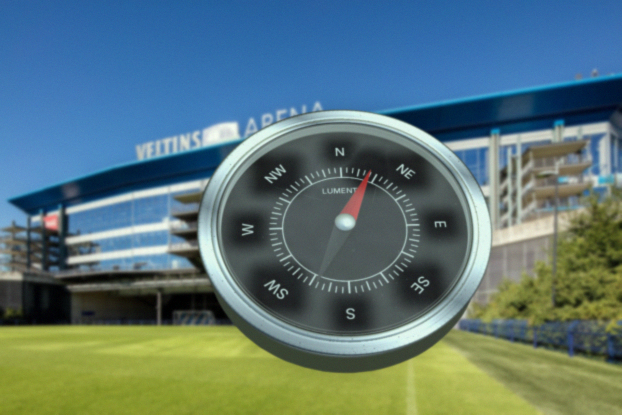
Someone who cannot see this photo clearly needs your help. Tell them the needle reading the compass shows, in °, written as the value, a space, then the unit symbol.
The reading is 25 °
